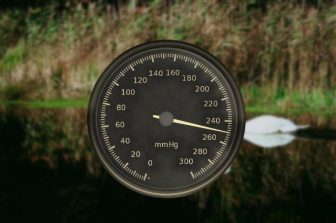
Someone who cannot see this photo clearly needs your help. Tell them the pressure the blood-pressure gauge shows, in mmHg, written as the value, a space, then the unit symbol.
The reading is 250 mmHg
